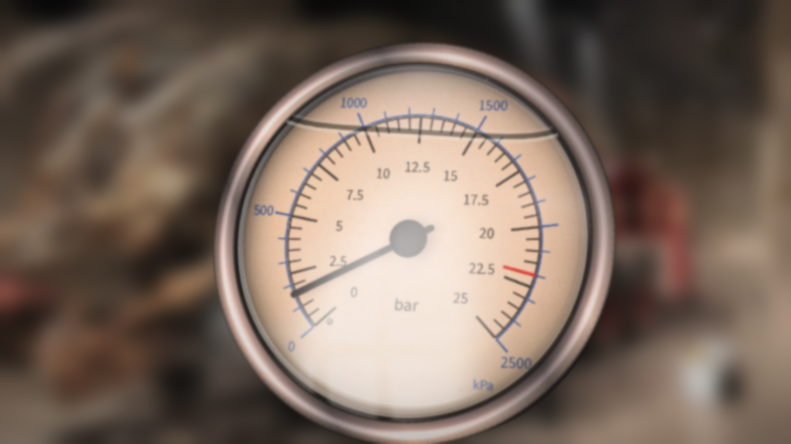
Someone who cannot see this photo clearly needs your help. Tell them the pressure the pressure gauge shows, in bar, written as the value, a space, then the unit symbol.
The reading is 1.5 bar
